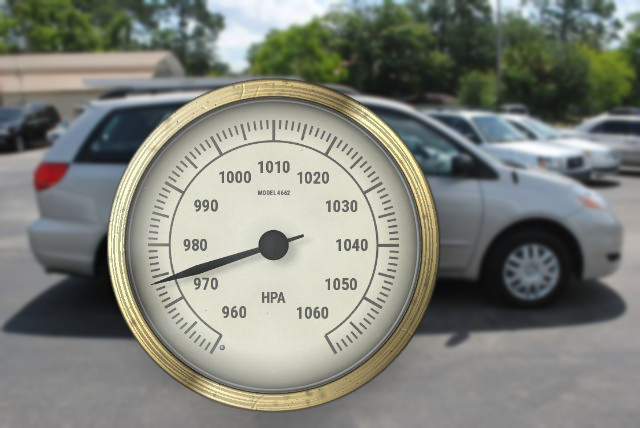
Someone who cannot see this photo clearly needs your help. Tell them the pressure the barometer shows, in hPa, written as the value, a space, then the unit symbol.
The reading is 974 hPa
